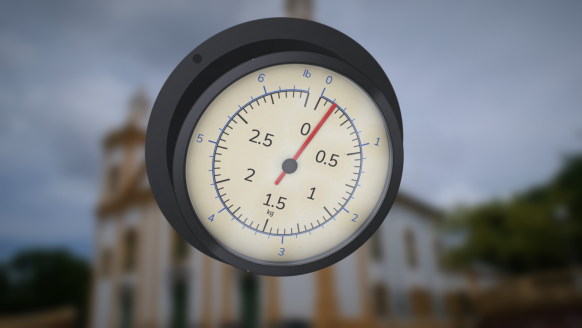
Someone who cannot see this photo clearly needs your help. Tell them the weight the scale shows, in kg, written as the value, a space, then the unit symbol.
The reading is 0.1 kg
